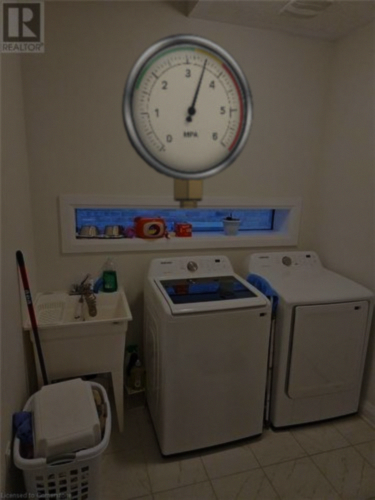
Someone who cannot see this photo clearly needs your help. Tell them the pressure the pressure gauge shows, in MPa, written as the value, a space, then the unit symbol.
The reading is 3.5 MPa
